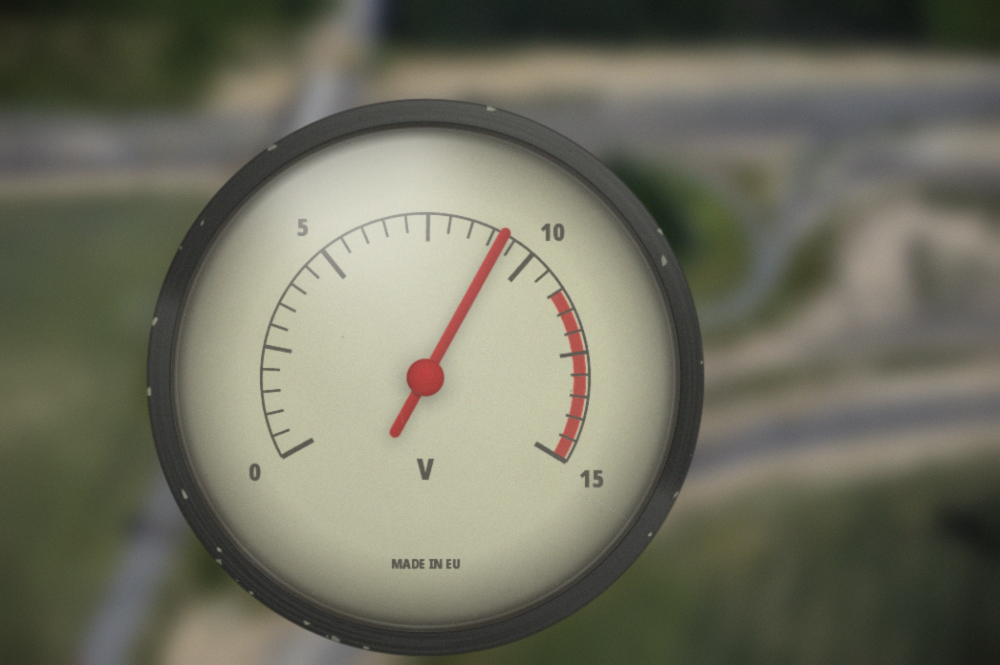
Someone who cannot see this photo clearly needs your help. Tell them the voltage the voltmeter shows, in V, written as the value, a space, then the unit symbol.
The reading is 9.25 V
